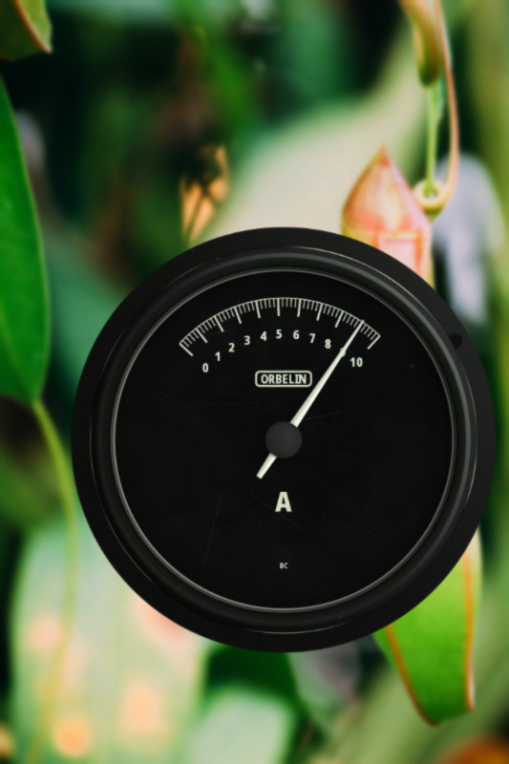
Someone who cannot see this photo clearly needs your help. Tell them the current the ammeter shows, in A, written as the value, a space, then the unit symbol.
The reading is 9 A
